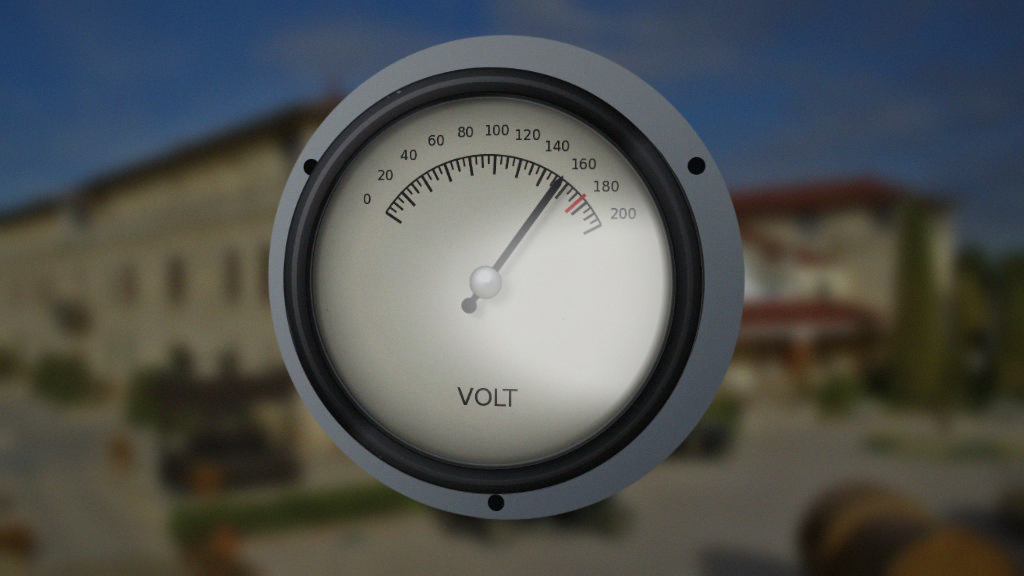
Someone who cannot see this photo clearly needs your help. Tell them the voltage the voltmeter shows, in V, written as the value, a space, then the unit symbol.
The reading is 155 V
